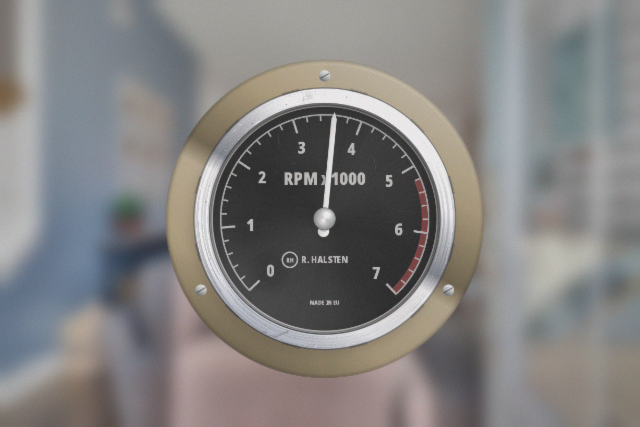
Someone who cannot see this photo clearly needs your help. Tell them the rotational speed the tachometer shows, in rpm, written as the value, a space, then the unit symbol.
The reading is 3600 rpm
